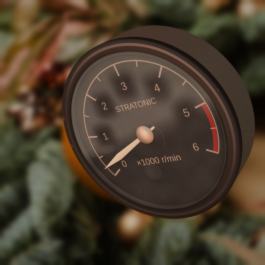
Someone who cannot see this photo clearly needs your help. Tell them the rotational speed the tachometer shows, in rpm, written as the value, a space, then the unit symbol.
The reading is 250 rpm
